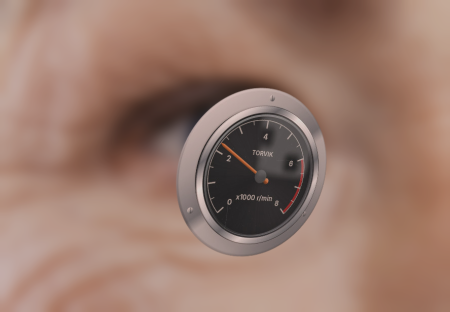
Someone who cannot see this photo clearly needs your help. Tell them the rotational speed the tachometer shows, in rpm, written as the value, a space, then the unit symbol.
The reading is 2250 rpm
